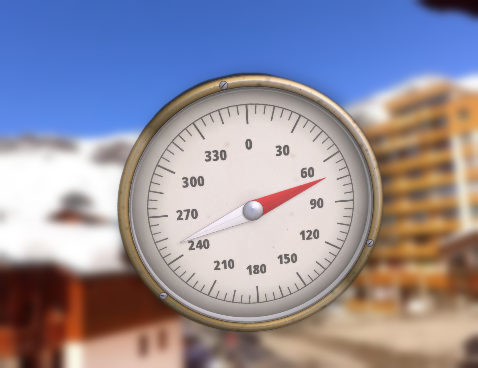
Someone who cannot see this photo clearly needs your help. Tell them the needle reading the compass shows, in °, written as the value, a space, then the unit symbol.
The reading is 70 °
